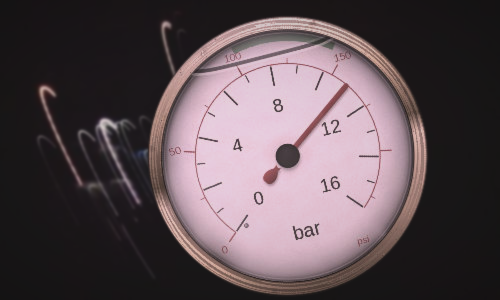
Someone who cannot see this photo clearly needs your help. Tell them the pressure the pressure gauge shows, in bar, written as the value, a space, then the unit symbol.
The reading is 11 bar
